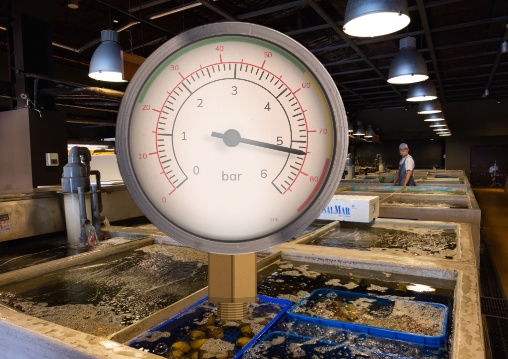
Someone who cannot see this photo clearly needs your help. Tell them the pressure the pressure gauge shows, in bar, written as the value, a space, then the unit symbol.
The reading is 5.2 bar
